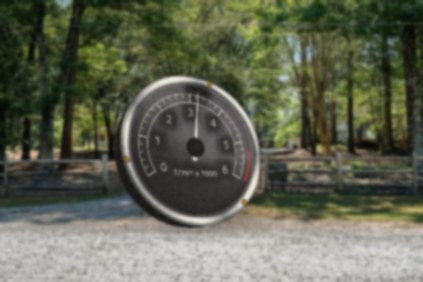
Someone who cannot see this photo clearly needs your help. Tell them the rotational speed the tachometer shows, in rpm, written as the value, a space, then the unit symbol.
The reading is 3200 rpm
